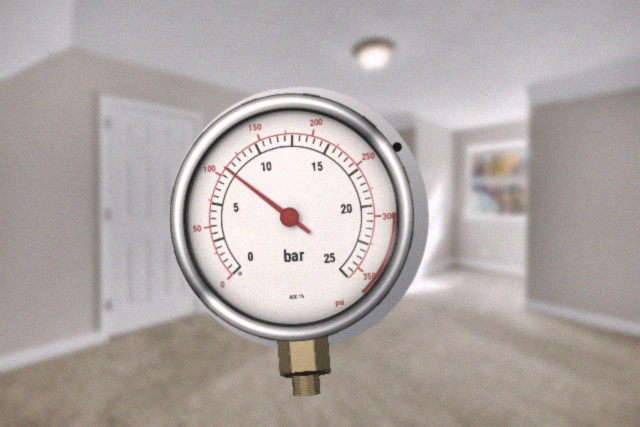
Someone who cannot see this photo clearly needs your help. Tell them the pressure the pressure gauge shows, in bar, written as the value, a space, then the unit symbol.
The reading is 7.5 bar
